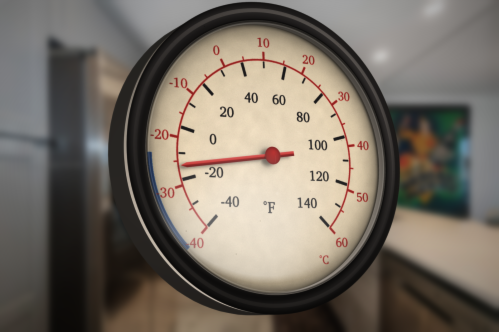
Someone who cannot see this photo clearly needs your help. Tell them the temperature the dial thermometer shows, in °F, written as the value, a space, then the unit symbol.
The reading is -15 °F
